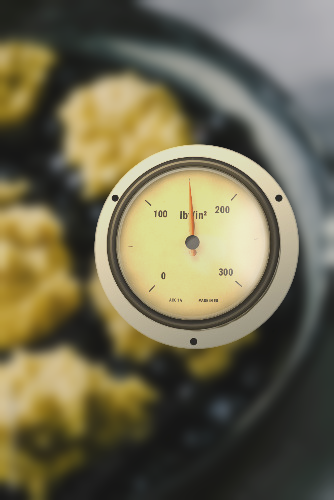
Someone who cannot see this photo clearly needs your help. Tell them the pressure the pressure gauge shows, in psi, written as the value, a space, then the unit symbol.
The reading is 150 psi
